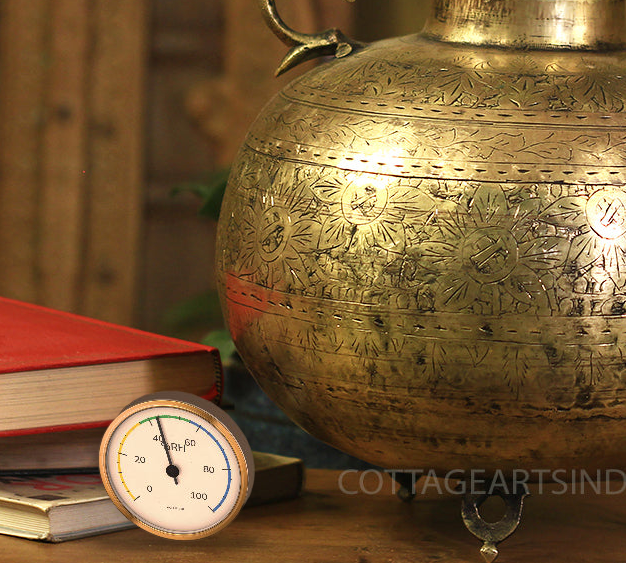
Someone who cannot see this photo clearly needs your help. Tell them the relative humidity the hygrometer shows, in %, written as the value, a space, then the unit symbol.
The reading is 44 %
